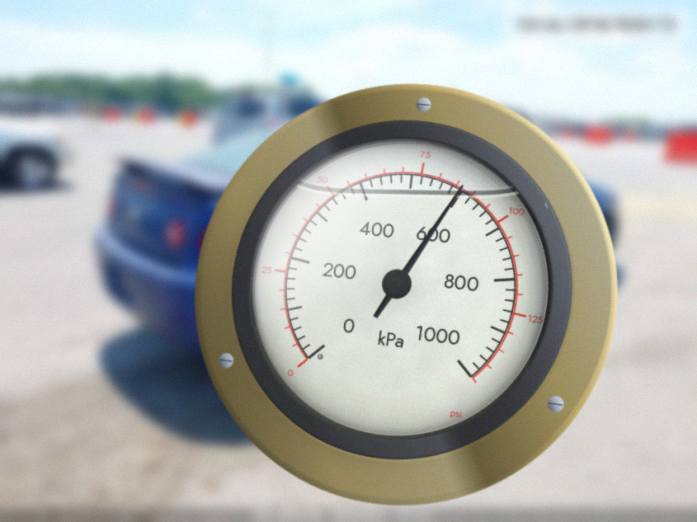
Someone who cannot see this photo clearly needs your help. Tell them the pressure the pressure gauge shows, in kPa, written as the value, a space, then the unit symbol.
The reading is 600 kPa
